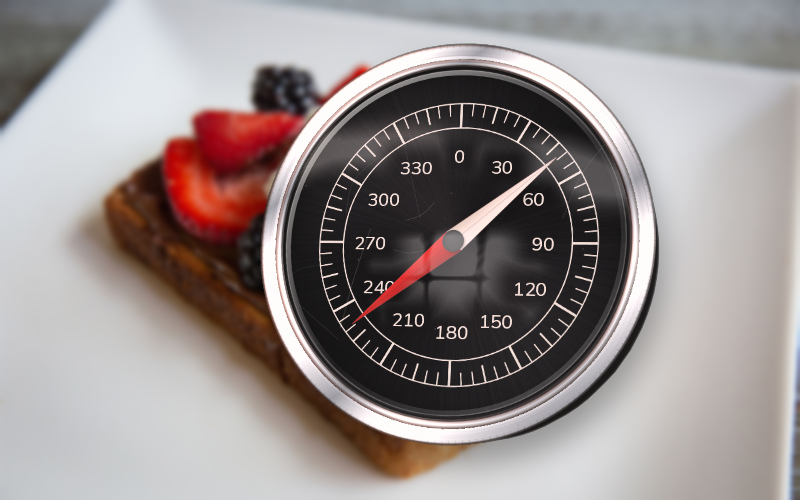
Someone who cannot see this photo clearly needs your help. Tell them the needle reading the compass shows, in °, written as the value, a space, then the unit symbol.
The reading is 230 °
